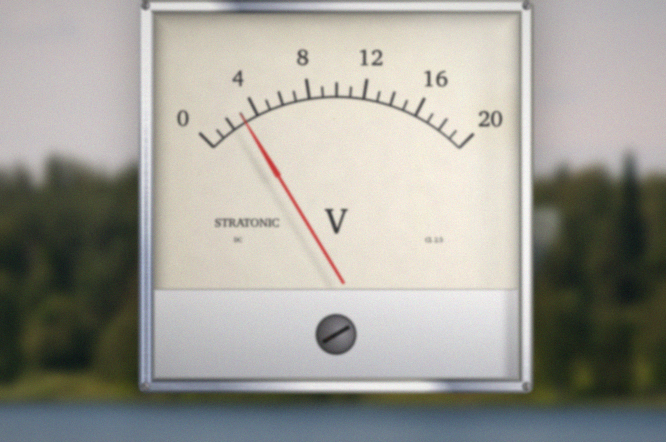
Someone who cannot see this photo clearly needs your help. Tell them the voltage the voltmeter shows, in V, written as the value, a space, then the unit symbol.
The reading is 3 V
